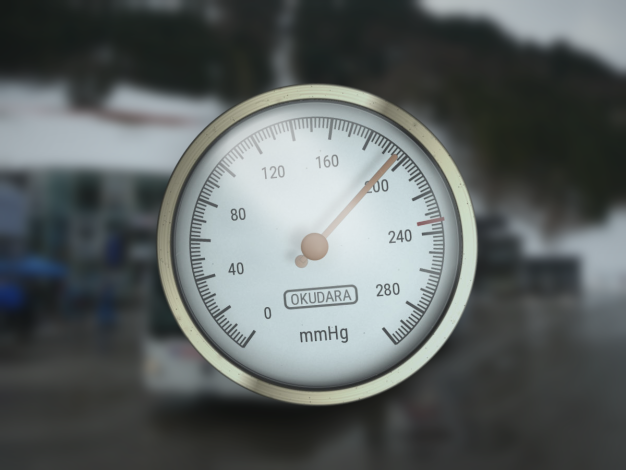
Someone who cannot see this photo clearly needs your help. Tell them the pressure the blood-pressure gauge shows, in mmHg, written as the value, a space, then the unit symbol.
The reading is 196 mmHg
